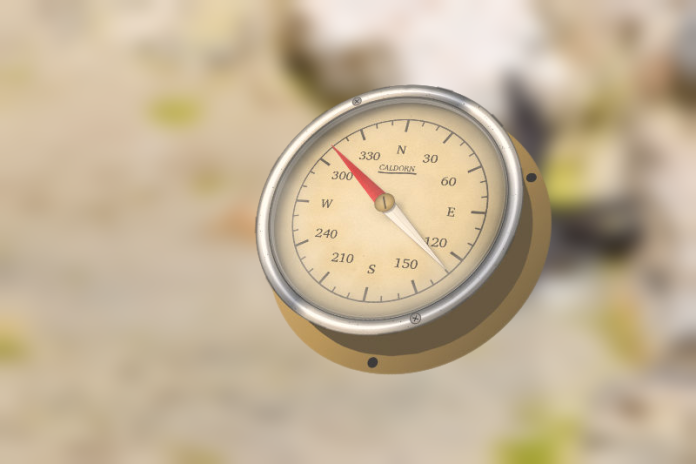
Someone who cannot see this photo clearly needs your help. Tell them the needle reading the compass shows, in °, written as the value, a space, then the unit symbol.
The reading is 310 °
